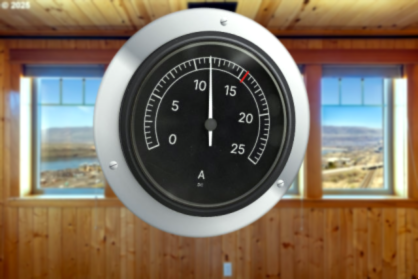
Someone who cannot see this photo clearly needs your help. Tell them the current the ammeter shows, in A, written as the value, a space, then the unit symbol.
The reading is 11.5 A
